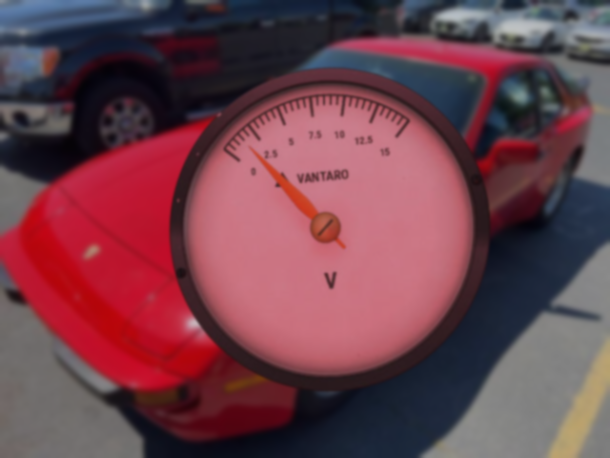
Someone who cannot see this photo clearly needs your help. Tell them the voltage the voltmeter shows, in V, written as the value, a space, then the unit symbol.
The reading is 1.5 V
